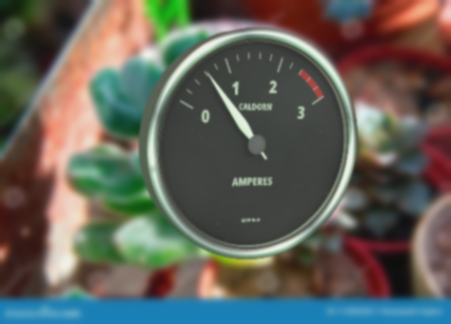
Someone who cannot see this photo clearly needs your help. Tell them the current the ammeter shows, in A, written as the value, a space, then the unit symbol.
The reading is 0.6 A
